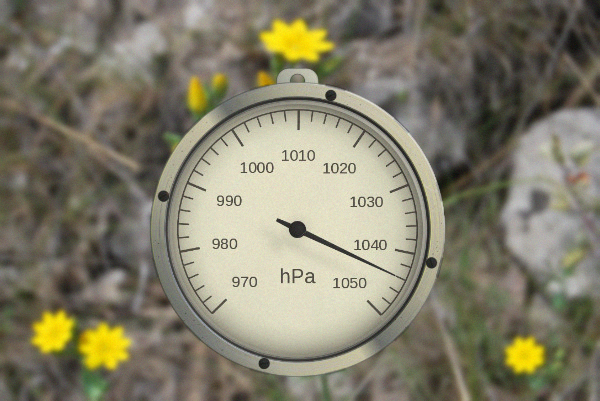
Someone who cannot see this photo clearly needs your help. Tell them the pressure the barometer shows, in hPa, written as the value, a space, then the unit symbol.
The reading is 1044 hPa
